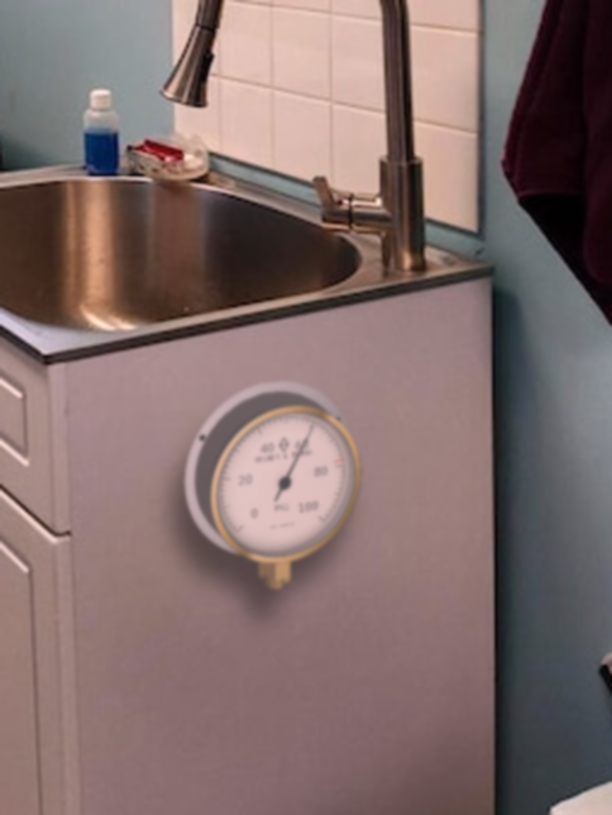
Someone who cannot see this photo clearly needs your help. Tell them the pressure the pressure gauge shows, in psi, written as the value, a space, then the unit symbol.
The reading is 60 psi
